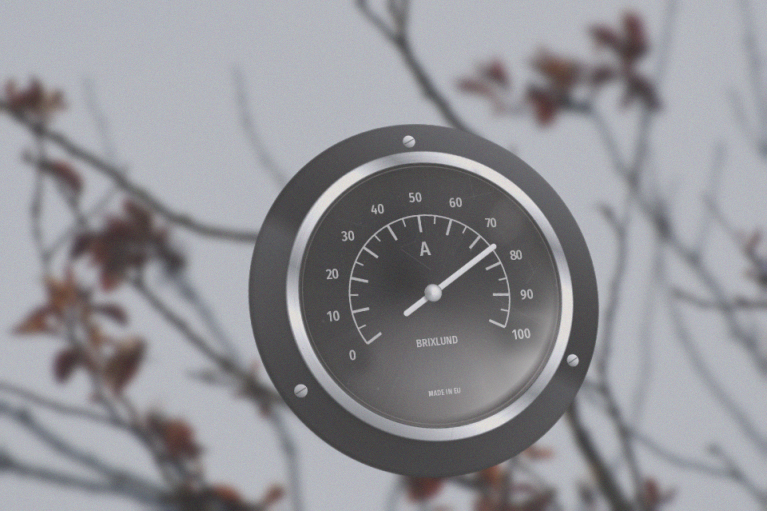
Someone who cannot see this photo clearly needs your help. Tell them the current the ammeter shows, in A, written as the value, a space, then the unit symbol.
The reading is 75 A
